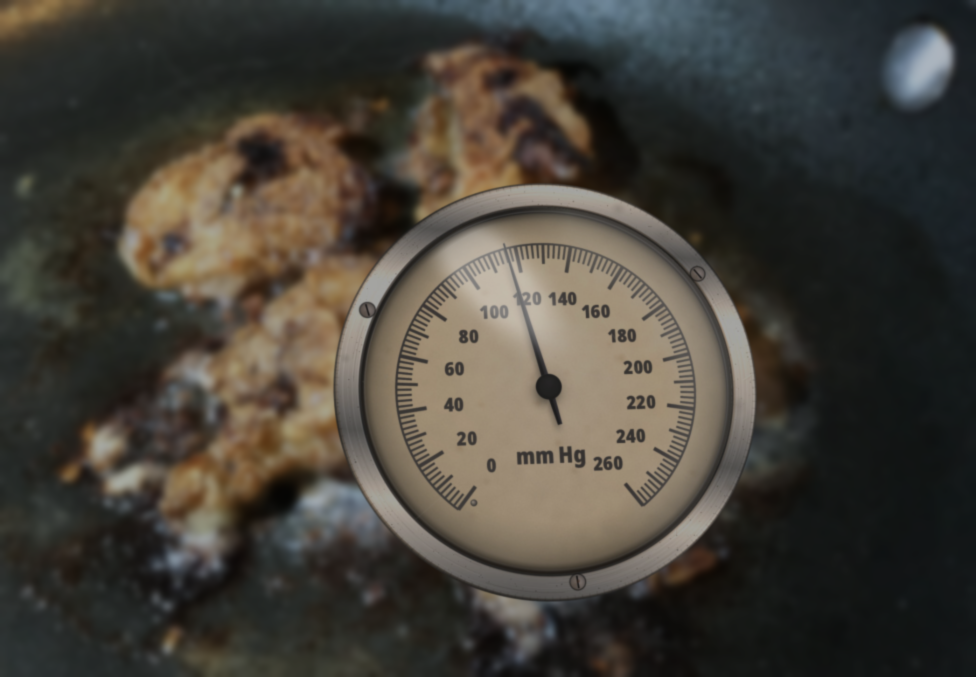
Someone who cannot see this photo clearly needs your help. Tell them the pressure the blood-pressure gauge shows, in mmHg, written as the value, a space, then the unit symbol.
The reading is 116 mmHg
